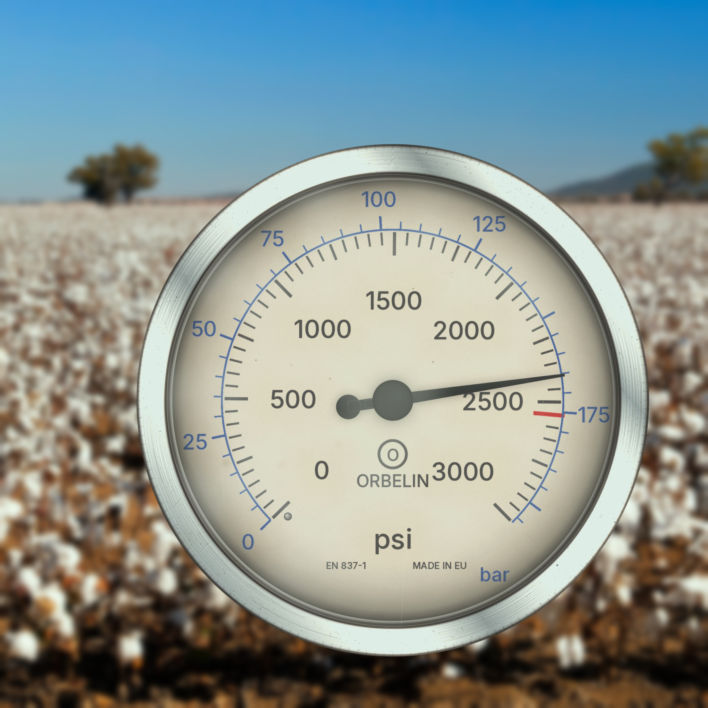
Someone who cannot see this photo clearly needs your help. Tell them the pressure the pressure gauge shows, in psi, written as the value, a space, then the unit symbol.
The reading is 2400 psi
